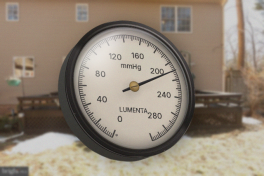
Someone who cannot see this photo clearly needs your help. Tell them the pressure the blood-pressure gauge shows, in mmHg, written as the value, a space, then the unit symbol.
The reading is 210 mmHg
